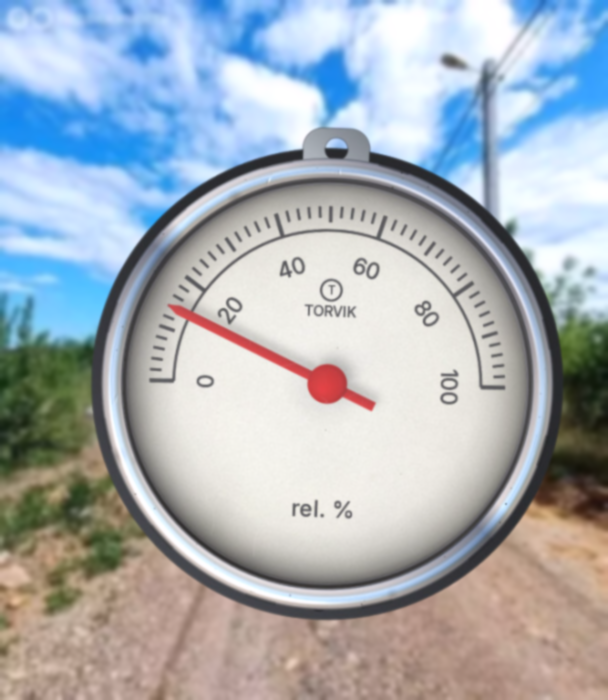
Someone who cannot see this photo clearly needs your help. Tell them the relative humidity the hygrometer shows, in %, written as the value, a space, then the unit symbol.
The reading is 14 %
